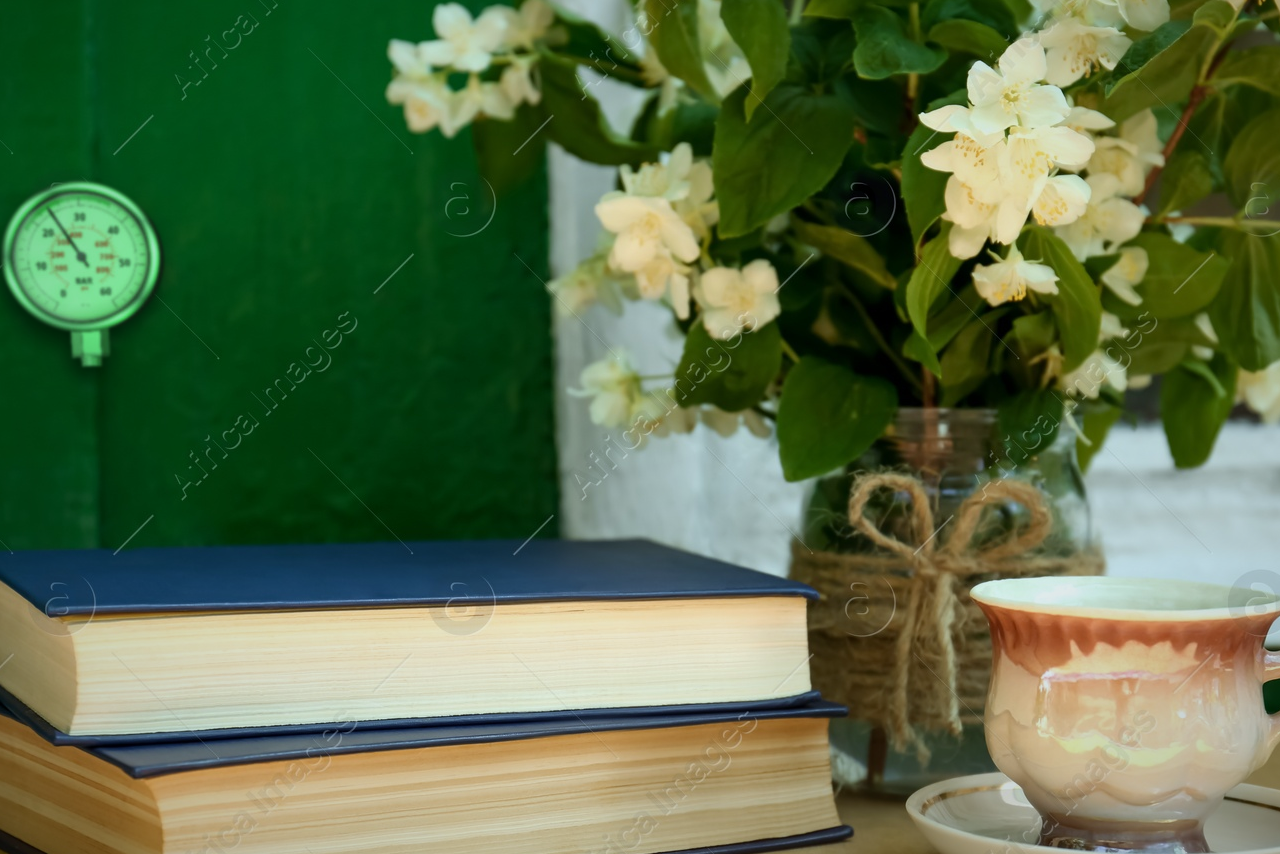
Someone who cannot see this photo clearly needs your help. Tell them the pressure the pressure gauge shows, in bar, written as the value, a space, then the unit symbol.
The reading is 24 bar
